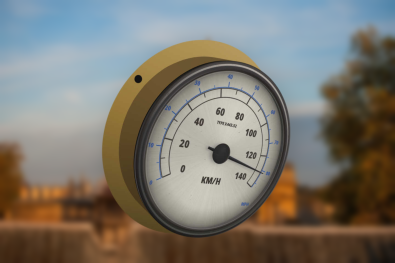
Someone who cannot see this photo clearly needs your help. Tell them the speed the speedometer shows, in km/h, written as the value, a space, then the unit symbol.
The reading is 130 km/h
